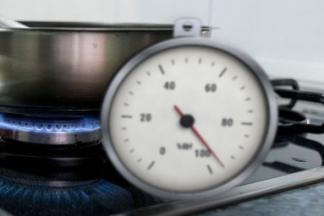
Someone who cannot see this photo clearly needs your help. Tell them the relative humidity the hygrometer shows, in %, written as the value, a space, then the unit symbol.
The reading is 96 %
